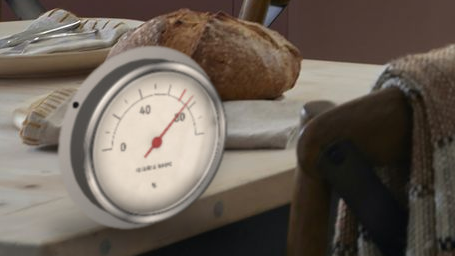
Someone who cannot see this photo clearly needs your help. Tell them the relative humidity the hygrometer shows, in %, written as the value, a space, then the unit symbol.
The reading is 75 %
